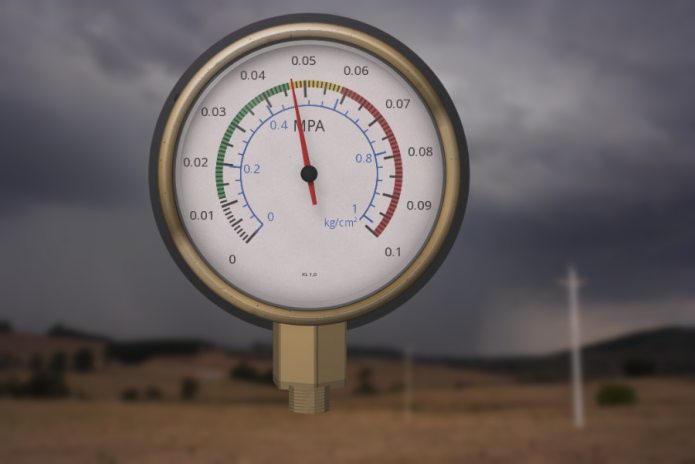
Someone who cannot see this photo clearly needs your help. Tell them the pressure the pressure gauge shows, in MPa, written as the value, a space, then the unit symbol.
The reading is 0.047 MPa
